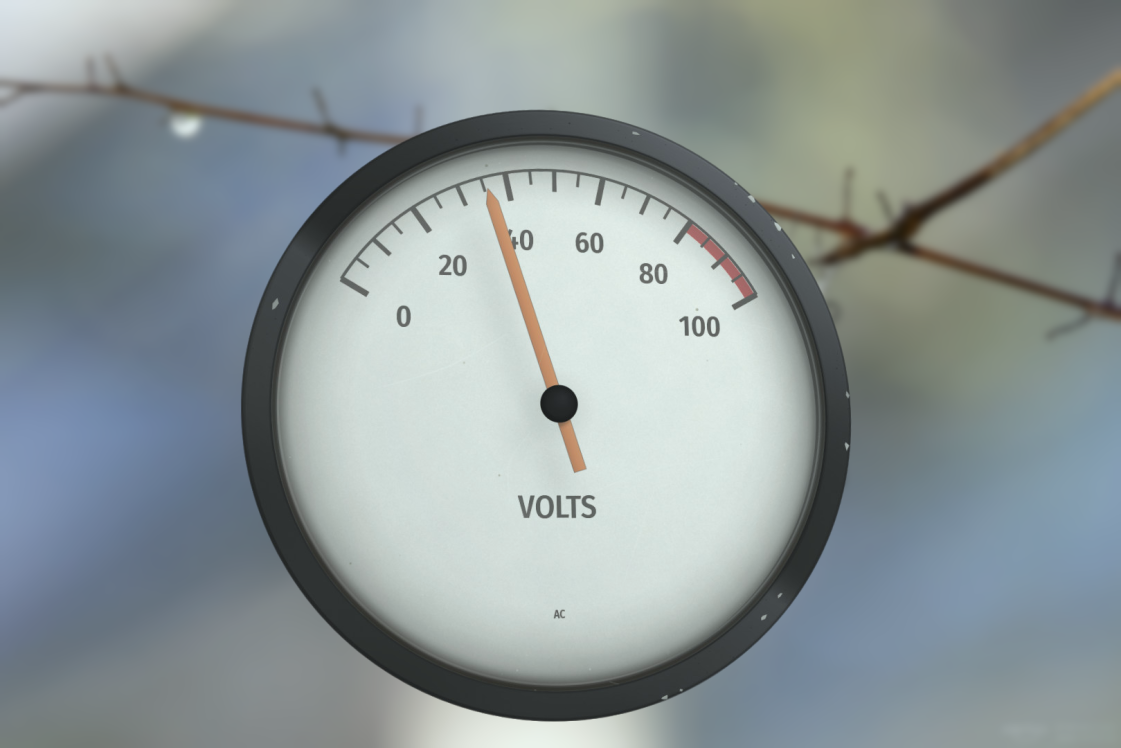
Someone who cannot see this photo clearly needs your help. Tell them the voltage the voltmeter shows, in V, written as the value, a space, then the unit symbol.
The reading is 35 V
